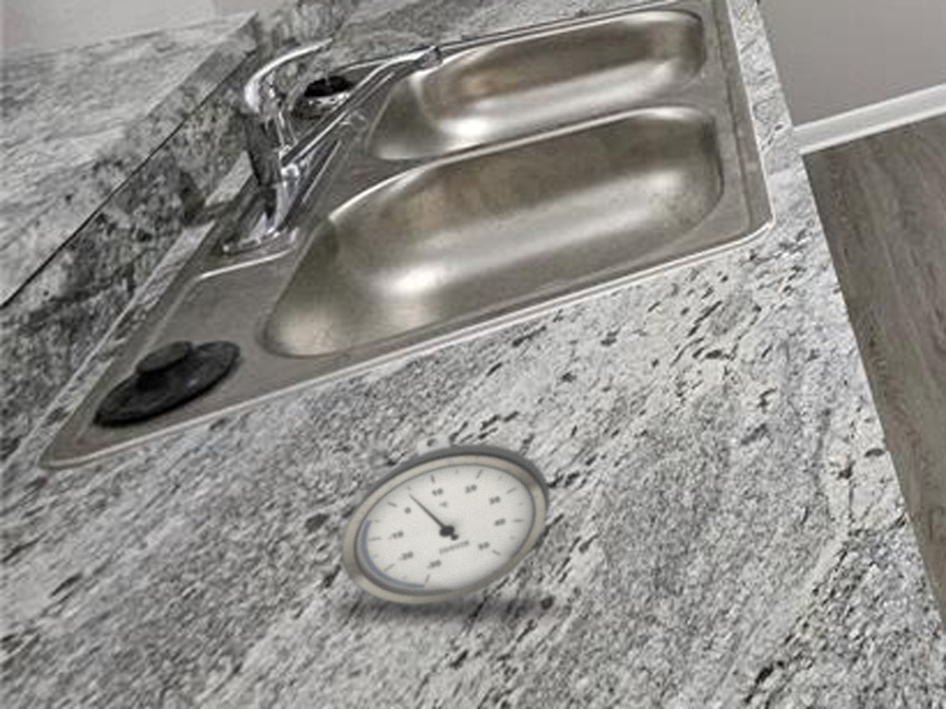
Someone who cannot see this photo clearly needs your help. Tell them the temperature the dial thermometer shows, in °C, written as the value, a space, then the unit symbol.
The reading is 5 °C
